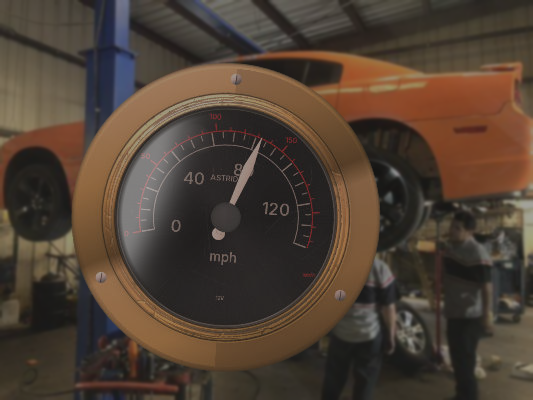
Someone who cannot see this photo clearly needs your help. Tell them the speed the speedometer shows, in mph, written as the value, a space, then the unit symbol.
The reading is 82.5 mph
